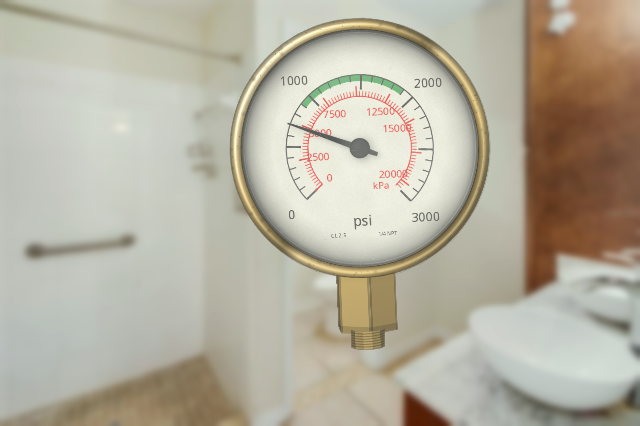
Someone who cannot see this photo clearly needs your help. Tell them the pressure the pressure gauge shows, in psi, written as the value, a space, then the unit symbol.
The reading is 700 psi
